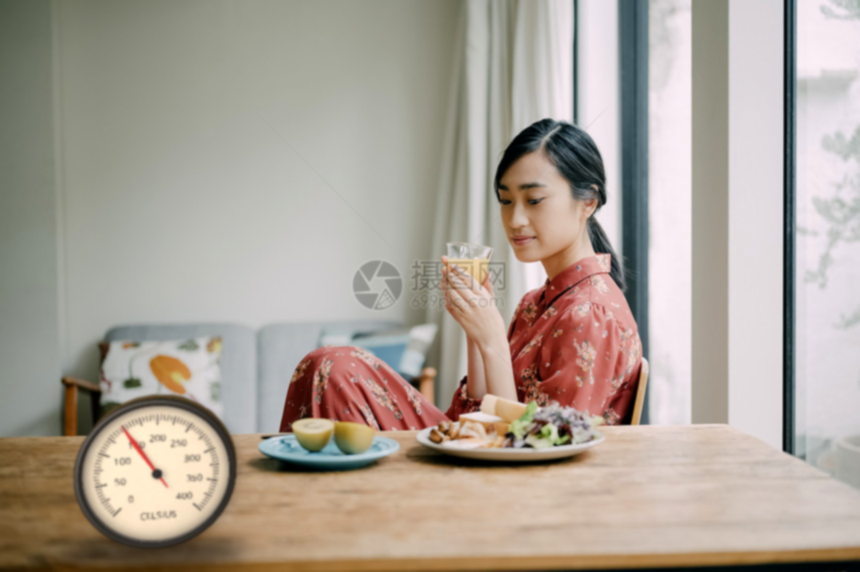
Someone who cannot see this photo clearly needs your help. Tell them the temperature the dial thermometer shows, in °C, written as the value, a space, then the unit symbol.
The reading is 150 °C
